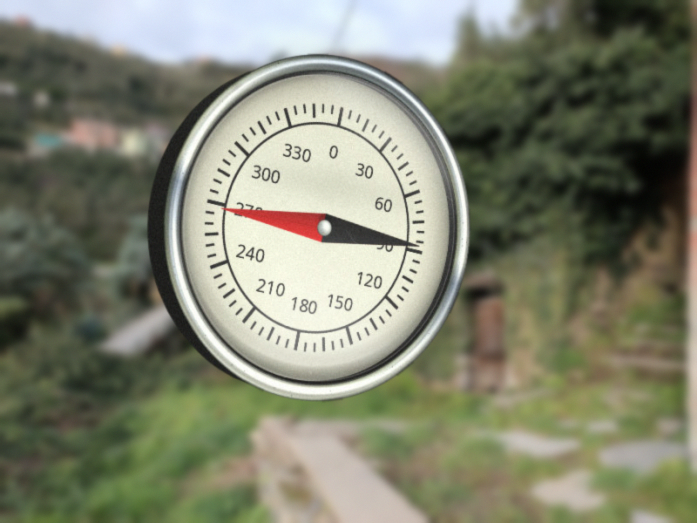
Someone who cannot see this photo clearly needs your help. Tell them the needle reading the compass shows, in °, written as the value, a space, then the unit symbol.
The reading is 267.5 °
